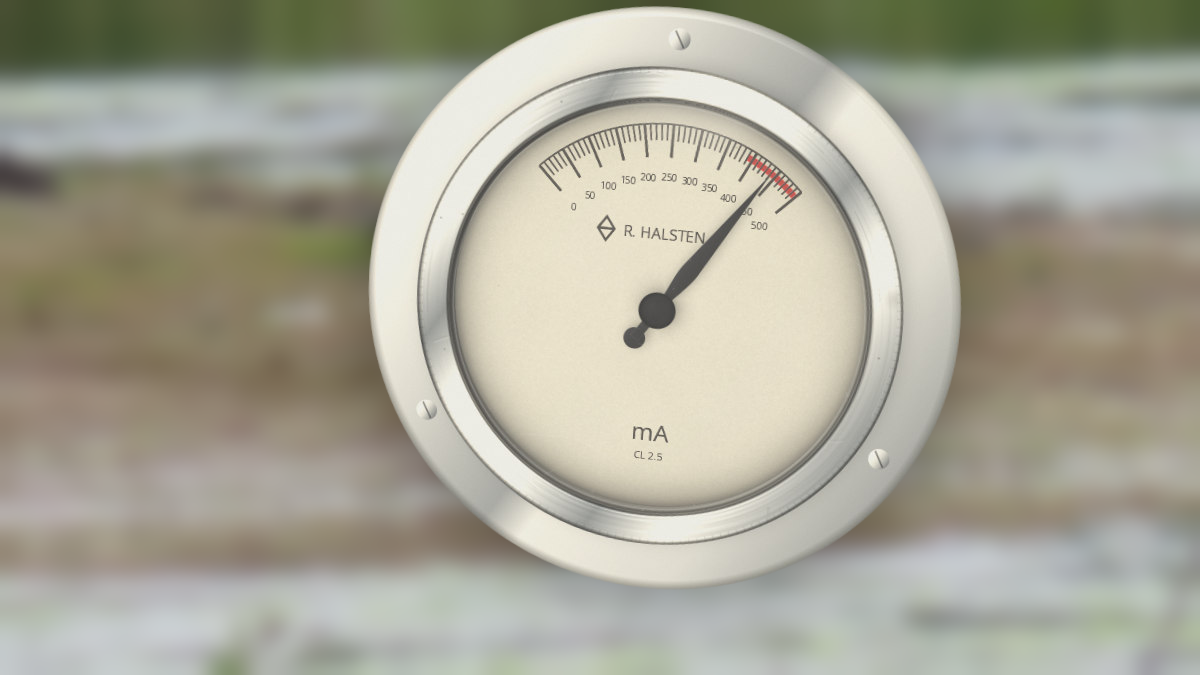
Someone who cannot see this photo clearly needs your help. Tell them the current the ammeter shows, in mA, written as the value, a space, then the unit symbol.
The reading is 440 mA
